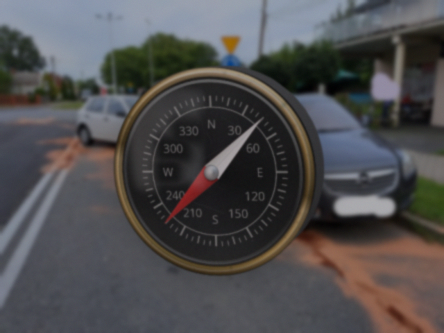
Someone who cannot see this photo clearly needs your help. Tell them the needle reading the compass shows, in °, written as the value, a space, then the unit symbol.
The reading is 225 °
